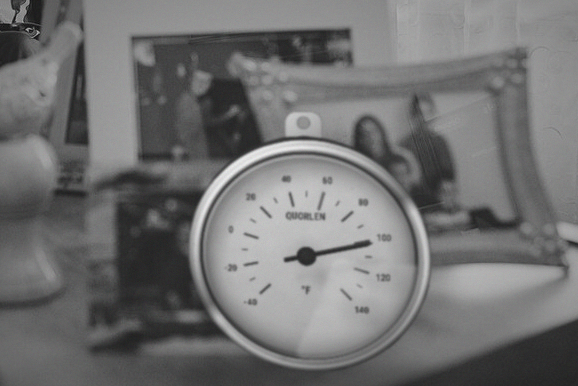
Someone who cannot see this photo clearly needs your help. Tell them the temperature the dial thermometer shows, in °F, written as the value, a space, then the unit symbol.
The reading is 100 °F
